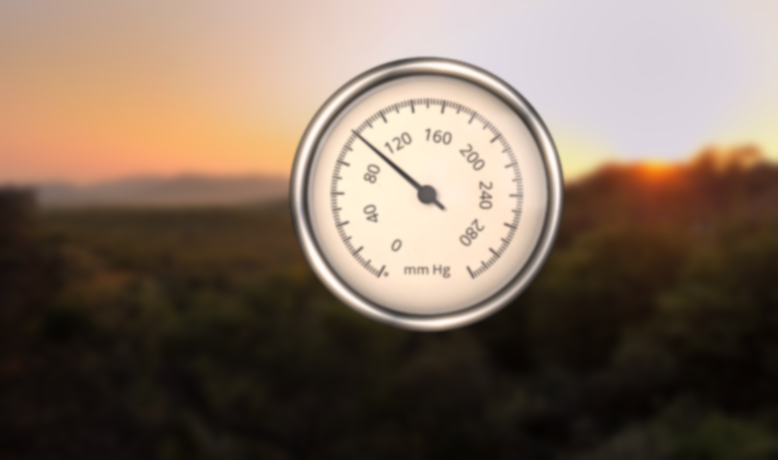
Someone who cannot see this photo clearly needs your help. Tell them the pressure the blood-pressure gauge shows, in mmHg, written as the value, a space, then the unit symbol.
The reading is 100 mmHg
